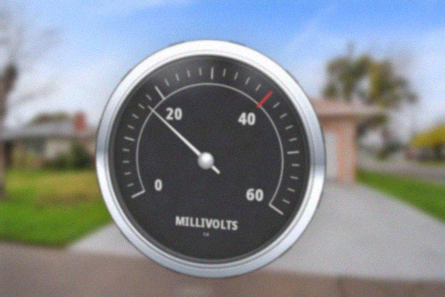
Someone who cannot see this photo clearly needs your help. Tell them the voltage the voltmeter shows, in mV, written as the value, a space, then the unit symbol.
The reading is 17 mV
